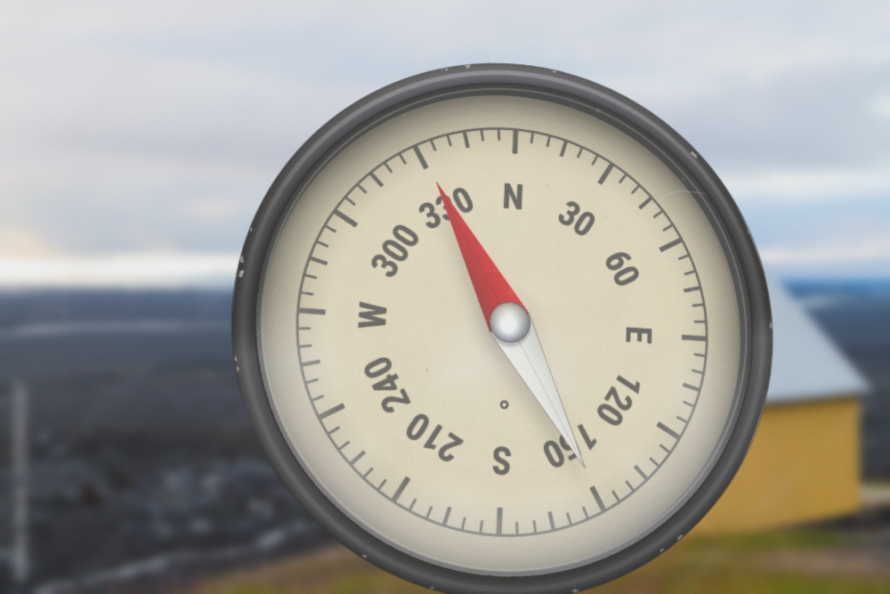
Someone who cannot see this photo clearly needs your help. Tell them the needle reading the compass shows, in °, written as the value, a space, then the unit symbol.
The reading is 330 °
